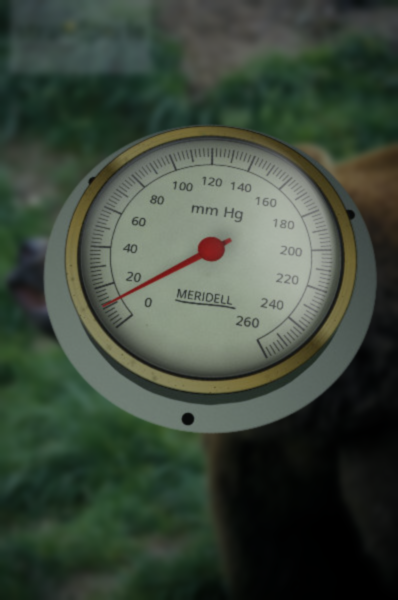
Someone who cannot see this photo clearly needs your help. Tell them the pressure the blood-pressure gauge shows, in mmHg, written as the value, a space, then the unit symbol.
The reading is 10 mmHg
